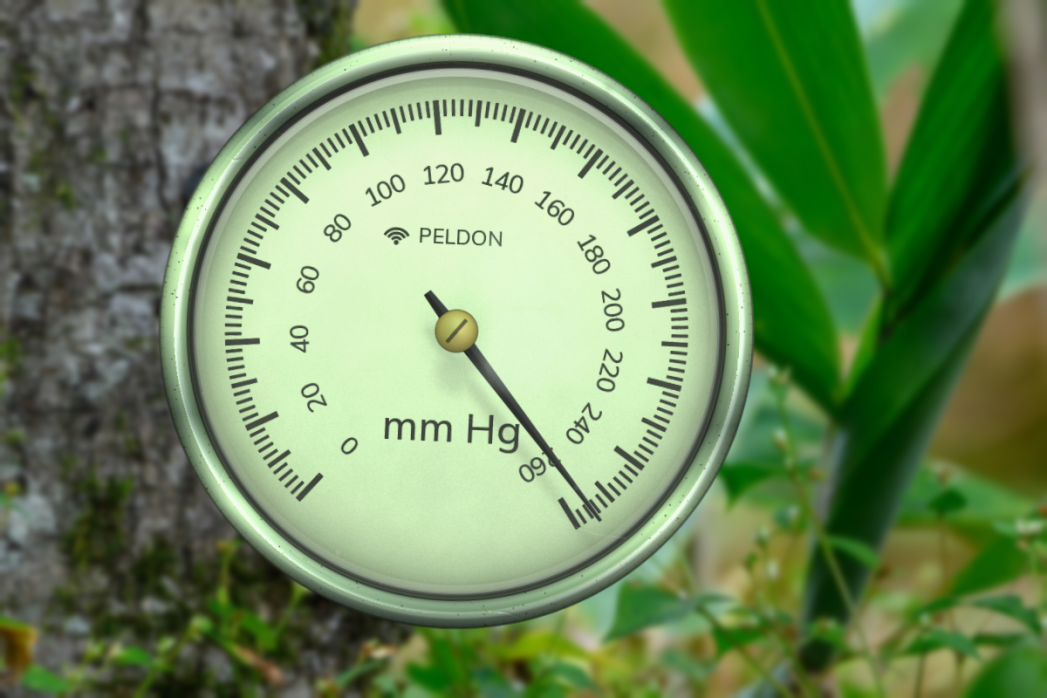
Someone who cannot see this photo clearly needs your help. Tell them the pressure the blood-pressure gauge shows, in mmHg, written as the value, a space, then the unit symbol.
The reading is 255 mmHg
